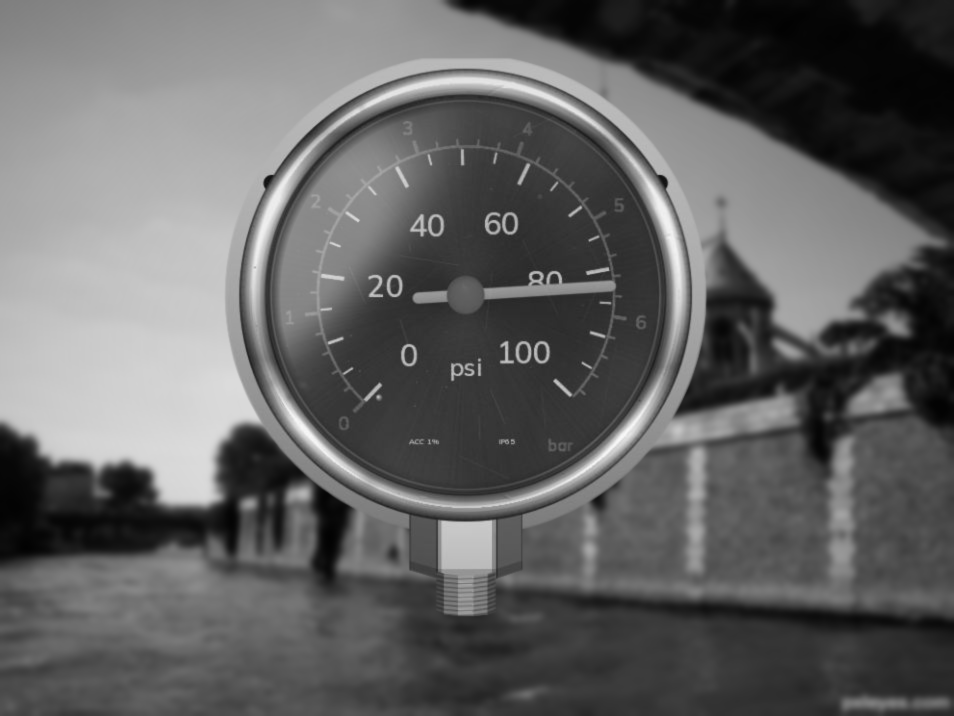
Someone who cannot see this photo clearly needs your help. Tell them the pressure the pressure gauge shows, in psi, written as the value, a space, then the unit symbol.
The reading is 82.5 psi
